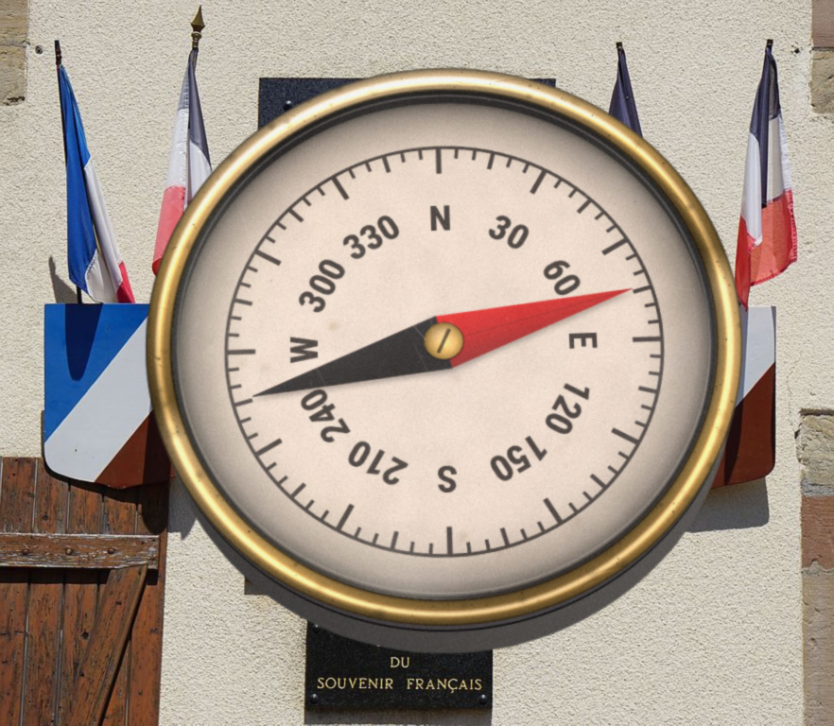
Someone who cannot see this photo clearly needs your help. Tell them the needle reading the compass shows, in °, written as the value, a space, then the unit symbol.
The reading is 75 °
